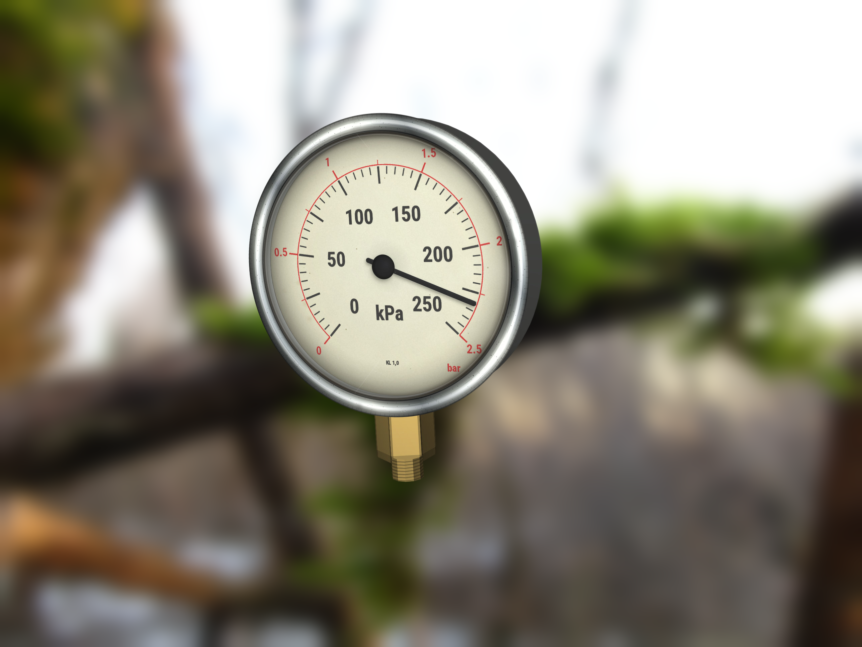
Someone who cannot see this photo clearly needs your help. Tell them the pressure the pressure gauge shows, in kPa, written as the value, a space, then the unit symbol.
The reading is 230 kPa
